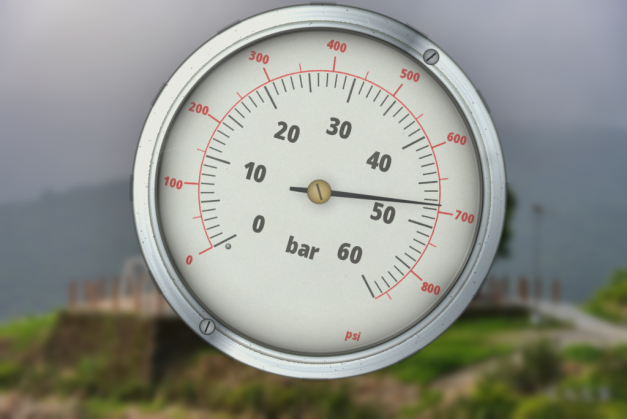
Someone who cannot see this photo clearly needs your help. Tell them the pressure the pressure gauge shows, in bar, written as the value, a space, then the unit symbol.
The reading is 47.5 bar
